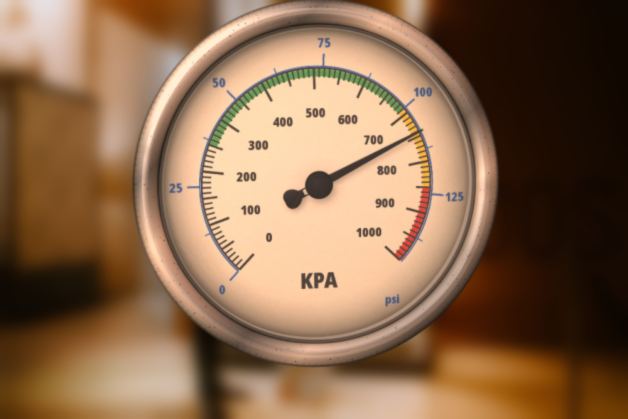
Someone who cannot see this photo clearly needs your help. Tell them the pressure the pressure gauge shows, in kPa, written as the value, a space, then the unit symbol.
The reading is 740 kPa
